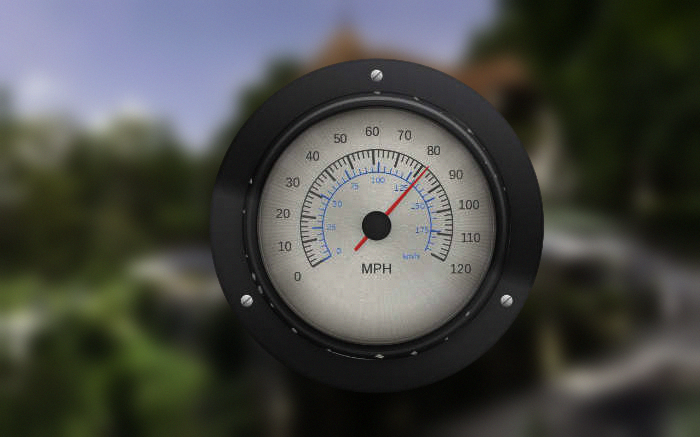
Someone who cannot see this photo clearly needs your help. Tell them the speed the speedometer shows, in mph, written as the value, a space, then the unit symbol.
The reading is 82 mph
